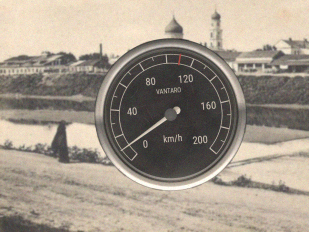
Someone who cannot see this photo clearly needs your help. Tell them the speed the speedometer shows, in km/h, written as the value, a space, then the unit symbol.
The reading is 10 km/h
